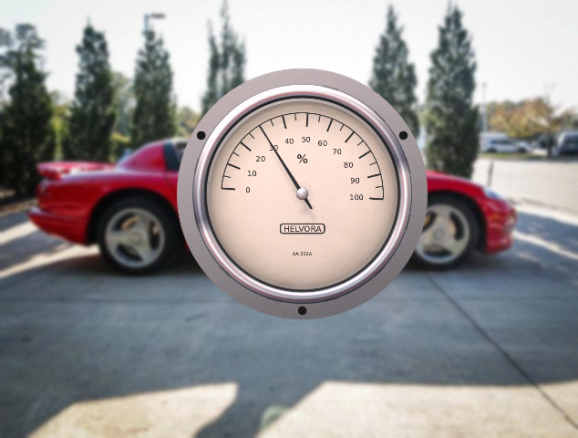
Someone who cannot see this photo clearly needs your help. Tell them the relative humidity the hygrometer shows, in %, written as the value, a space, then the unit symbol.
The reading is 30 %
